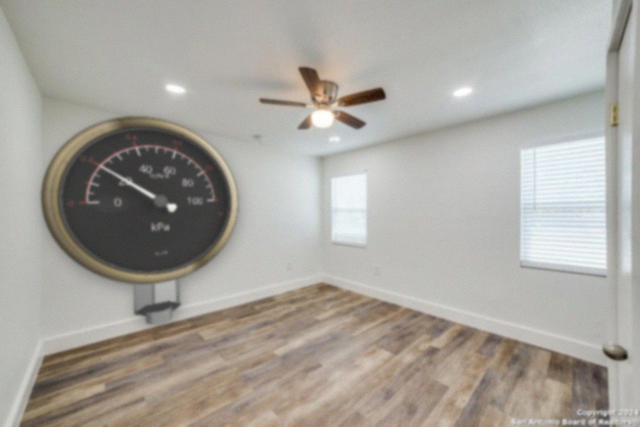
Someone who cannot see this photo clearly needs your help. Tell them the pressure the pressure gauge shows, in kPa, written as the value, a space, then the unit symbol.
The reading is 20 kPa
